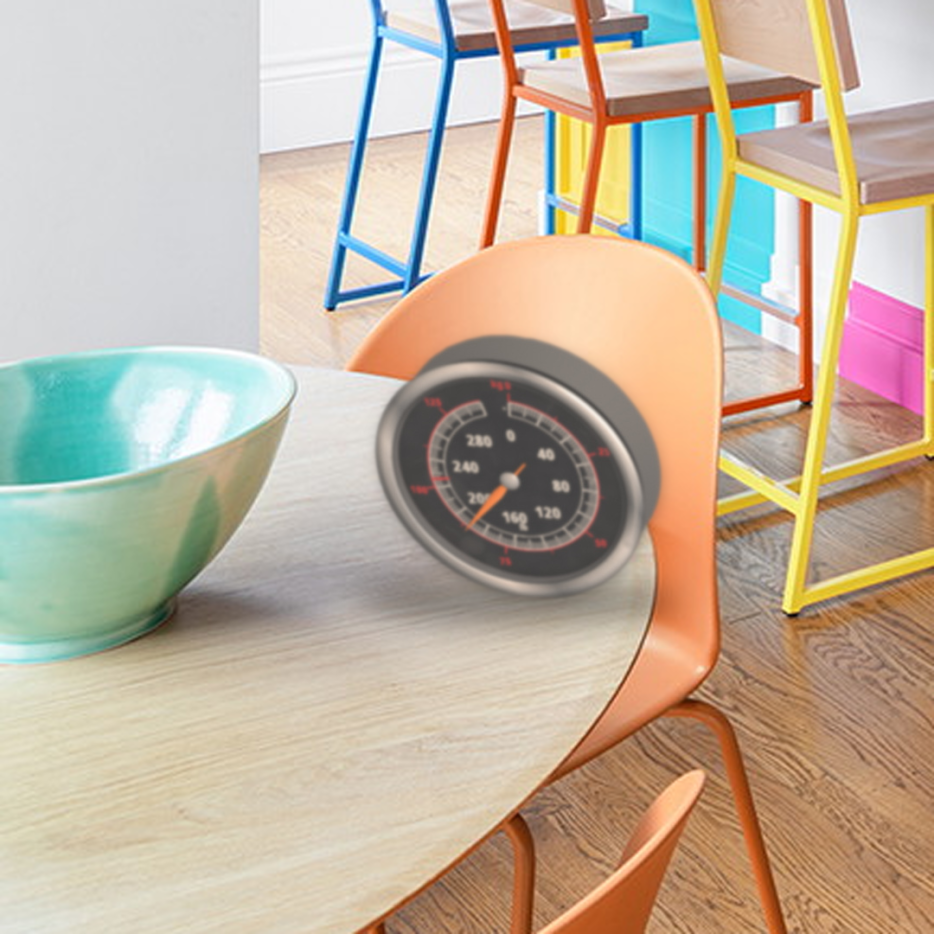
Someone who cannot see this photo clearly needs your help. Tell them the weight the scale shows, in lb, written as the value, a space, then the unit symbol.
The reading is 190 lb
